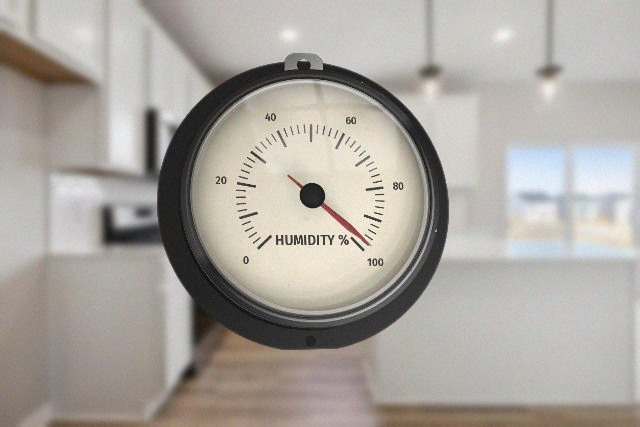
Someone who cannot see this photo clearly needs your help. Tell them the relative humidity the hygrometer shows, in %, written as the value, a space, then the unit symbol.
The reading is 98 %
